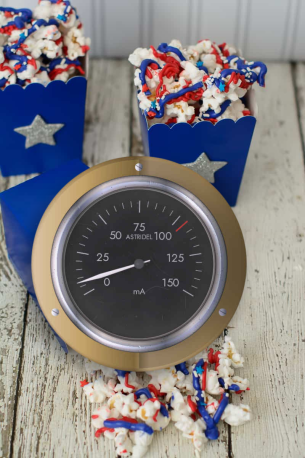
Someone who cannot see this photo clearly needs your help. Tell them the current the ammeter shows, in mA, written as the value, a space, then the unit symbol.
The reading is 7.5 mA
